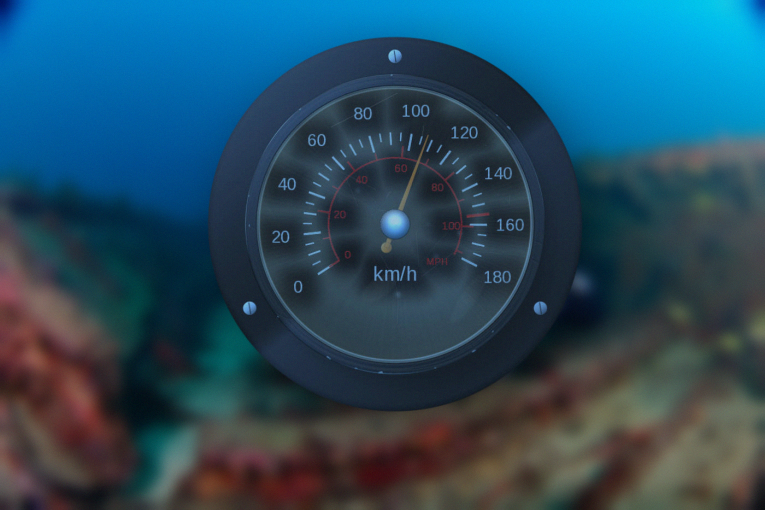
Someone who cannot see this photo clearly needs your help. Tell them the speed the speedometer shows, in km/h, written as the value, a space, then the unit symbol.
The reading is 107.5 km/h
